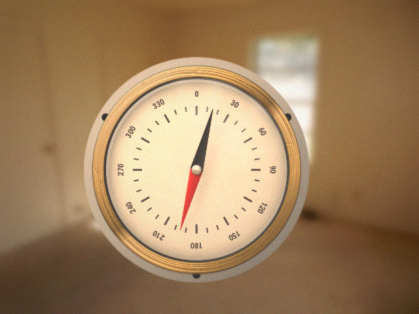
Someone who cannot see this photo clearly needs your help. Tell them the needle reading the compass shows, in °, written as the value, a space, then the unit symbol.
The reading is 195 °
